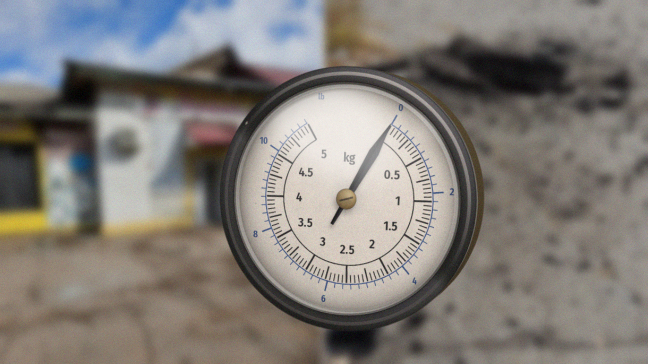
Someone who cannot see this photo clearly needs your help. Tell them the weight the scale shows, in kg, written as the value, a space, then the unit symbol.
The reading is 0 kg
